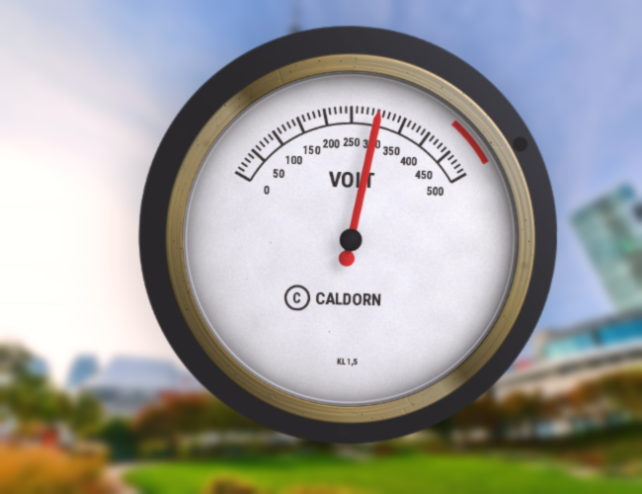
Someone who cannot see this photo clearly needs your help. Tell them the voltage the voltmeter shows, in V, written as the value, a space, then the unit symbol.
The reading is 300 V
